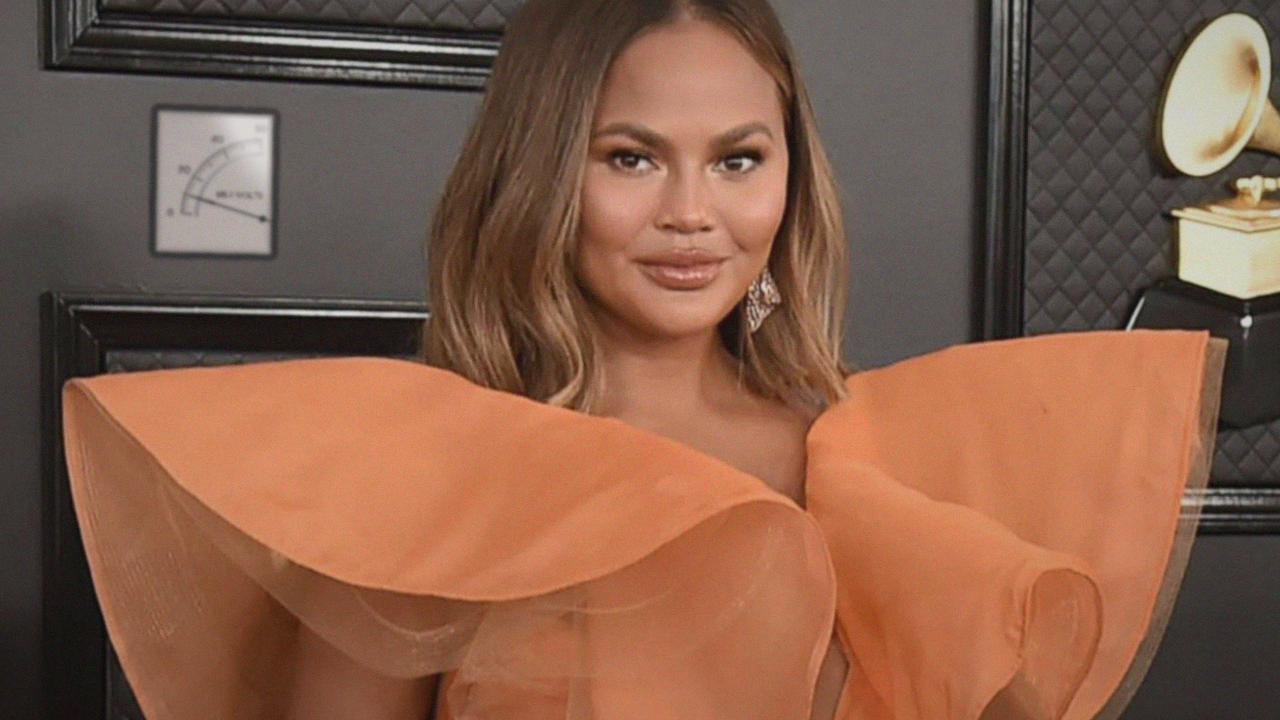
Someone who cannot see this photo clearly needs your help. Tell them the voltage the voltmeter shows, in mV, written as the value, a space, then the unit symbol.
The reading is 10 mV
